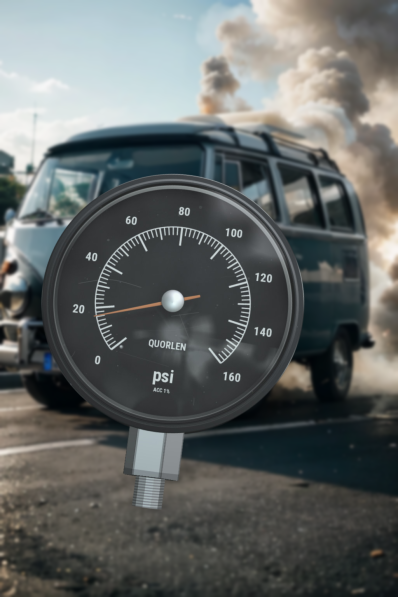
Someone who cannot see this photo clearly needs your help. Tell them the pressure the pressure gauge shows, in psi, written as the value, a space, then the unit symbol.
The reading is 16 psi
